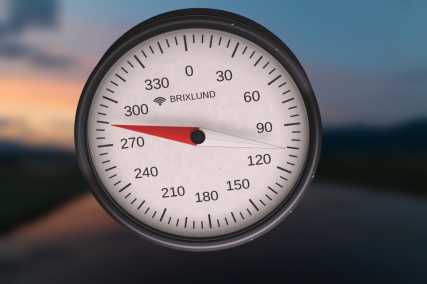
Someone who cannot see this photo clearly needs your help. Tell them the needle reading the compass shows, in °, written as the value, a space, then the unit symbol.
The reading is 285 °
